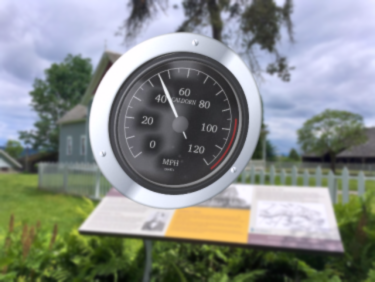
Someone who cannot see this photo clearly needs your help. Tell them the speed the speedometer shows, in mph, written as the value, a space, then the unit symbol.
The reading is 45 mph
